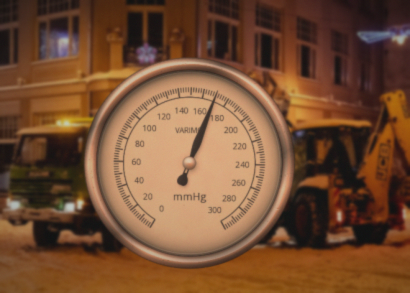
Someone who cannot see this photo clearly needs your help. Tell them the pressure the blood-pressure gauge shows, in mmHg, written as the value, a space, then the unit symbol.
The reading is 170 mmHg
